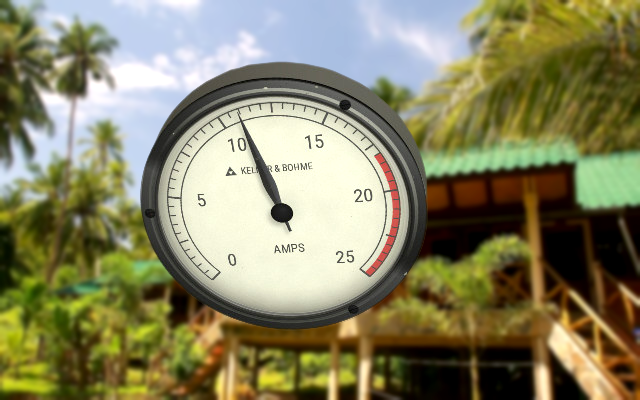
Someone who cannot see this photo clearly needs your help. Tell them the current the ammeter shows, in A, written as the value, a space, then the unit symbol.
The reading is 11 A
